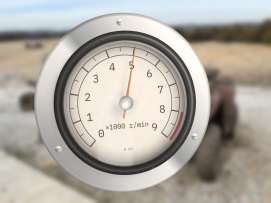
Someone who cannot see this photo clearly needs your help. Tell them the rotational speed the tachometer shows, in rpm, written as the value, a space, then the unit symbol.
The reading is 5000 rpm
